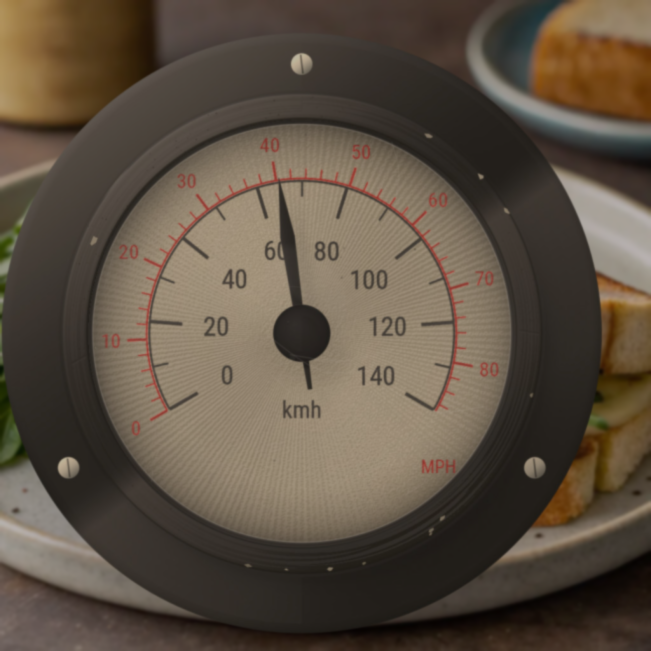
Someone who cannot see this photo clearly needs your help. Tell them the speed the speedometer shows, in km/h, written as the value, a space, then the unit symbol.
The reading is 65 km/h
